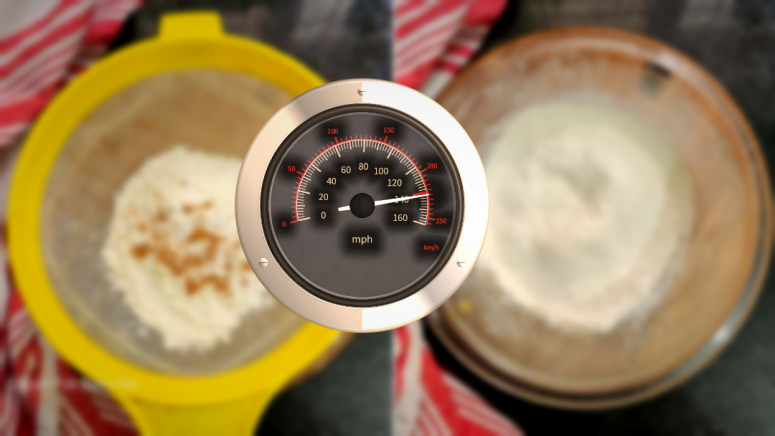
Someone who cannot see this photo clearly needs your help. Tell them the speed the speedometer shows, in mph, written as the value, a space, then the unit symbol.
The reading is 140 mph
